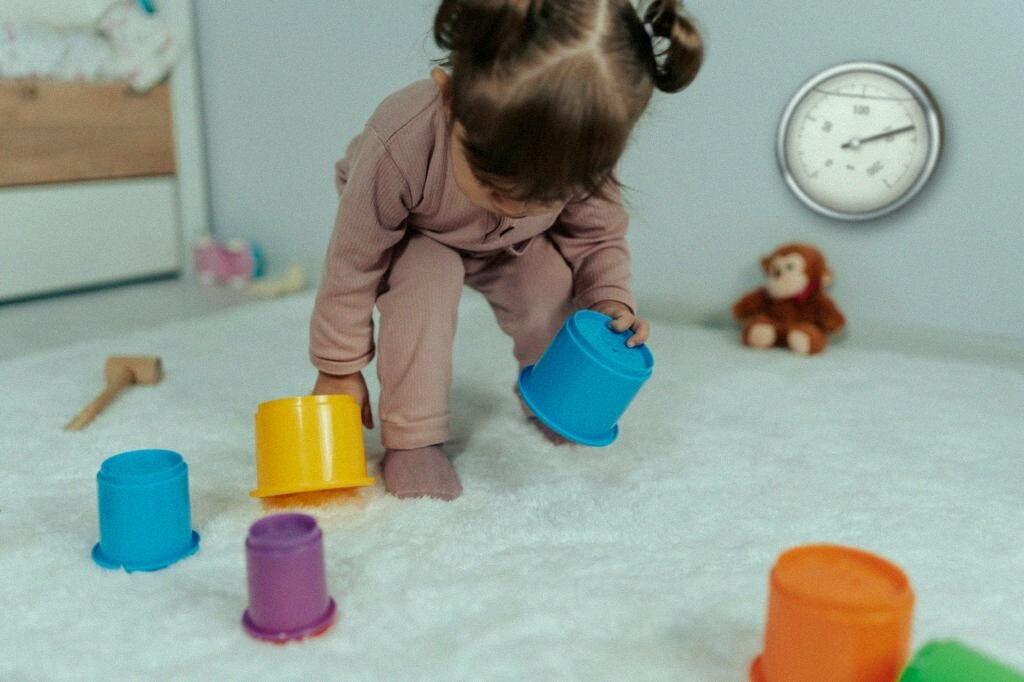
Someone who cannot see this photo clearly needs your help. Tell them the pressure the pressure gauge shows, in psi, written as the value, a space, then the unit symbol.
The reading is 150 psi
